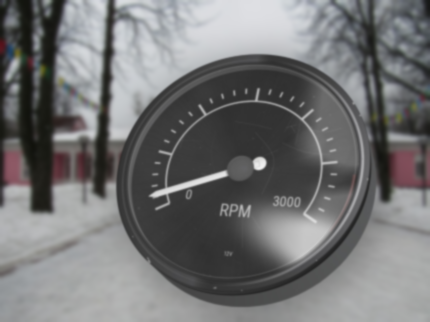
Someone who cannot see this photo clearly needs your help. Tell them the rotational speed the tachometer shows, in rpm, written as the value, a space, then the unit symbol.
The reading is 100 rpm
